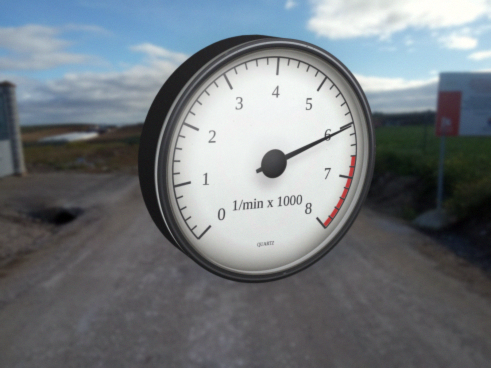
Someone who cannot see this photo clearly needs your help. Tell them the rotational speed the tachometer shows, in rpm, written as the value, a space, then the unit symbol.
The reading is 6000 rpm
